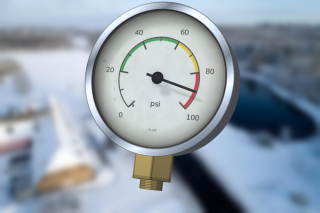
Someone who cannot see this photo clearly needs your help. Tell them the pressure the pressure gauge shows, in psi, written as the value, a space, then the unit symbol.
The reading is 90 psi
